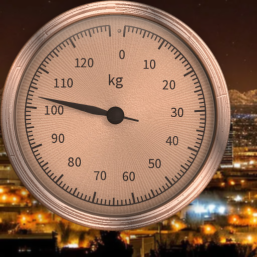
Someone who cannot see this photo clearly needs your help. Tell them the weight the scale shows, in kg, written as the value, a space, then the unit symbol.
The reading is 103 kg
